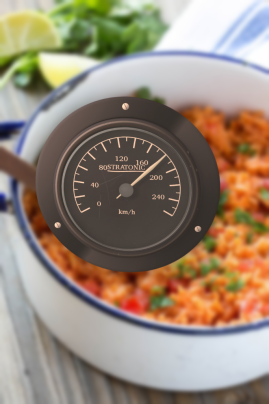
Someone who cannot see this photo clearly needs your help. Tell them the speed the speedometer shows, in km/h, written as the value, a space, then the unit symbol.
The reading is 180 km/h
